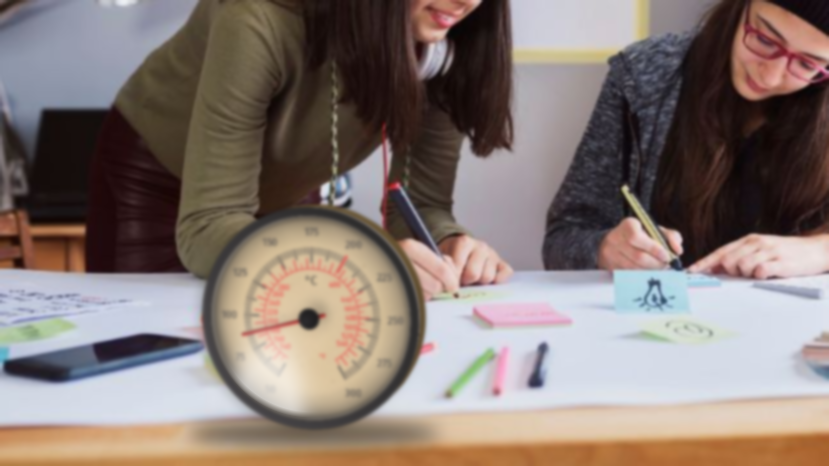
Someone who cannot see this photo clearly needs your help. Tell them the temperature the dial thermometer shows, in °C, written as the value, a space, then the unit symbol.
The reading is 87.5 °C
